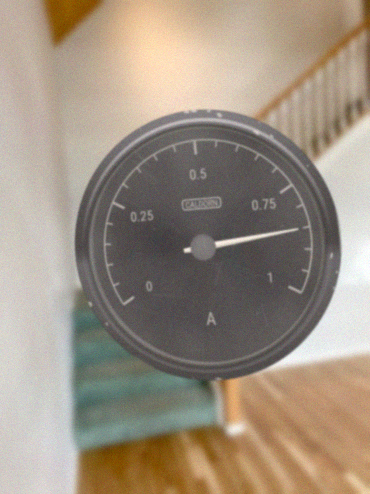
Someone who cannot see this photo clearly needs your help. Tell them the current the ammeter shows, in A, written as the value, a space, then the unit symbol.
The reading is 0.85 A
